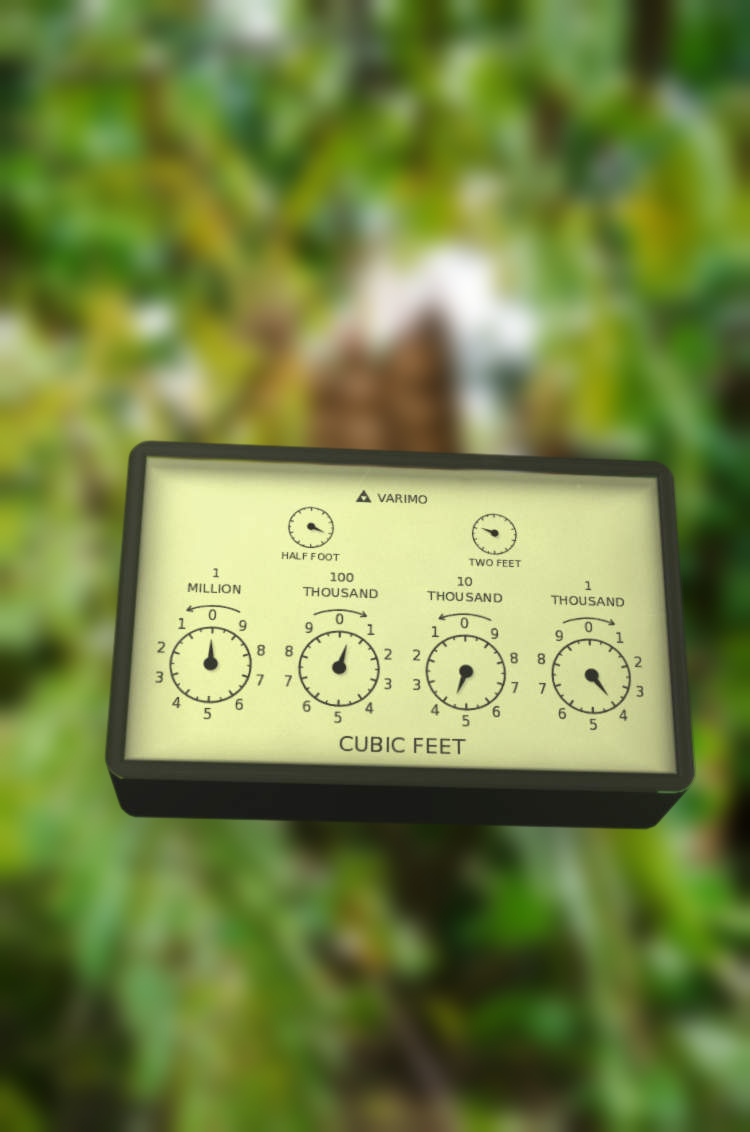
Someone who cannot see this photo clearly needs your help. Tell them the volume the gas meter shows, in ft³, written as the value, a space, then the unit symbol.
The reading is 4400 ft³
